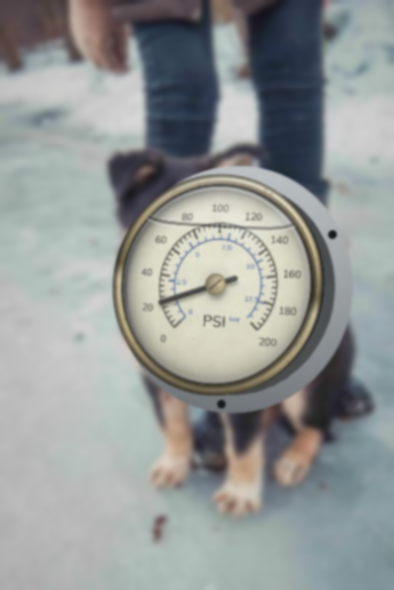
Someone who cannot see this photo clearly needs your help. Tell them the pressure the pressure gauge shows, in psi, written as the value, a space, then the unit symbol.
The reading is 20 psi
